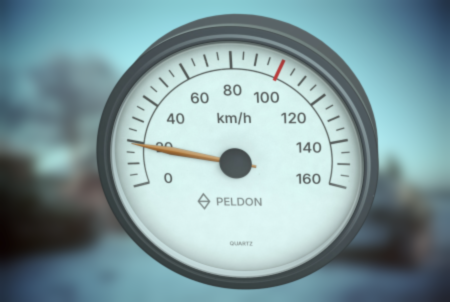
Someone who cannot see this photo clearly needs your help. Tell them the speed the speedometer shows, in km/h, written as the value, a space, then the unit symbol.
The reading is 20 km/h
